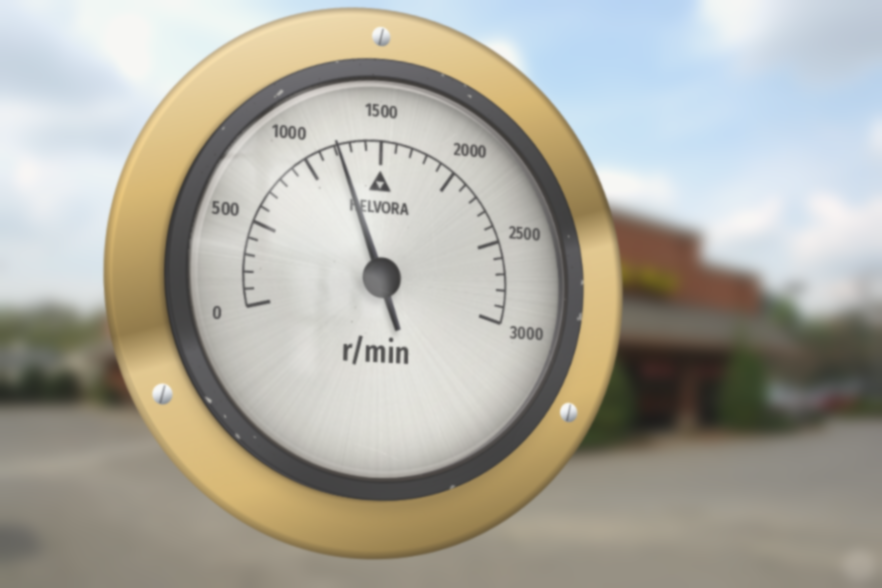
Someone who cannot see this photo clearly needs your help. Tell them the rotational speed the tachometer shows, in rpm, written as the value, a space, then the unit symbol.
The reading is 1200 rpm
